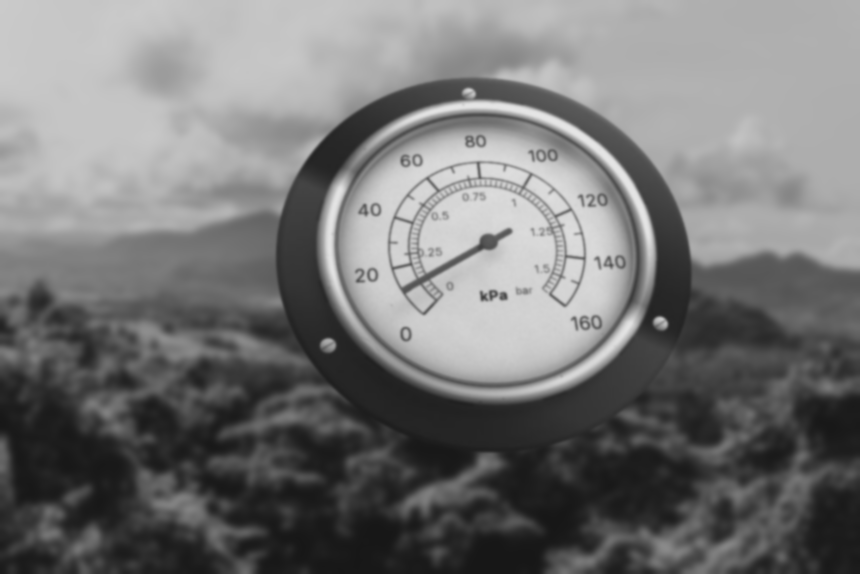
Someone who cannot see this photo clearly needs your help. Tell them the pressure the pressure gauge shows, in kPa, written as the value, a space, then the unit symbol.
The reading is 10 kPa
